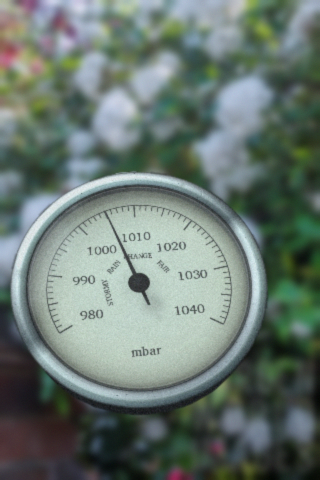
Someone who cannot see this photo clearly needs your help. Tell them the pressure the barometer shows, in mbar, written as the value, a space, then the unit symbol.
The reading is 1005 mbar
